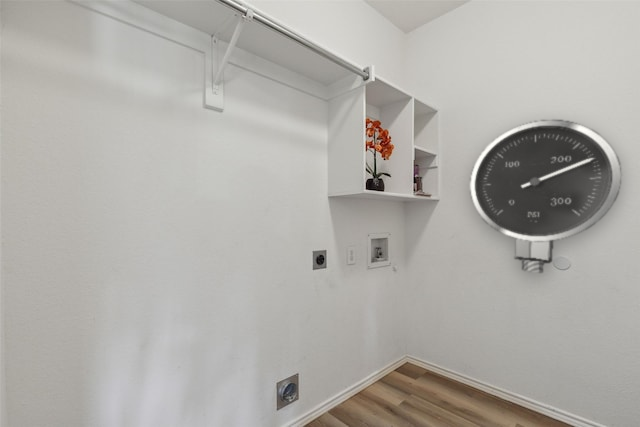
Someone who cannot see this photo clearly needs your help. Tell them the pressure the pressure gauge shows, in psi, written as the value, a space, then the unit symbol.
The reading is 225 psi
